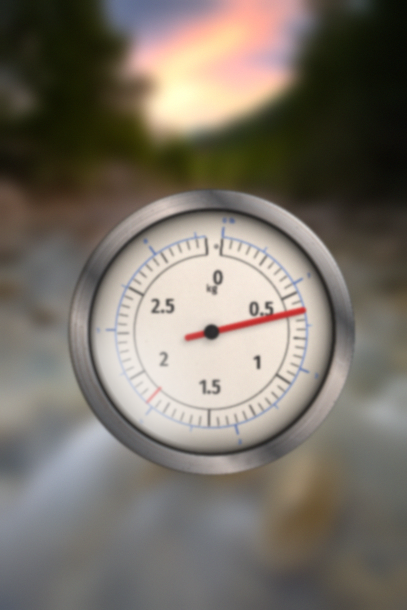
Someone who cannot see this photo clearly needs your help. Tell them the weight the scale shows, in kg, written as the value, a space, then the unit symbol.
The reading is 0.6 kg
